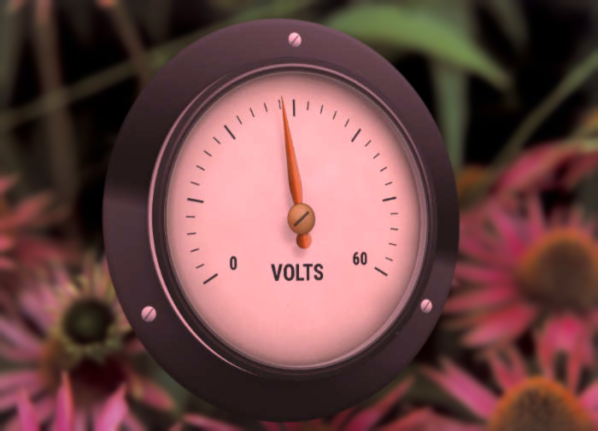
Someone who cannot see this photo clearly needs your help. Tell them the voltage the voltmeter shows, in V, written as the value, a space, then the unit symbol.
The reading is 28 V
